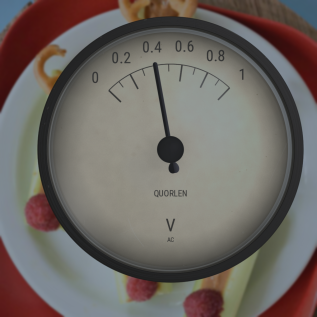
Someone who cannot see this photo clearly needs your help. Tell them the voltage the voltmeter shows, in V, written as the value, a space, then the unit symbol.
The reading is 0.4 V
